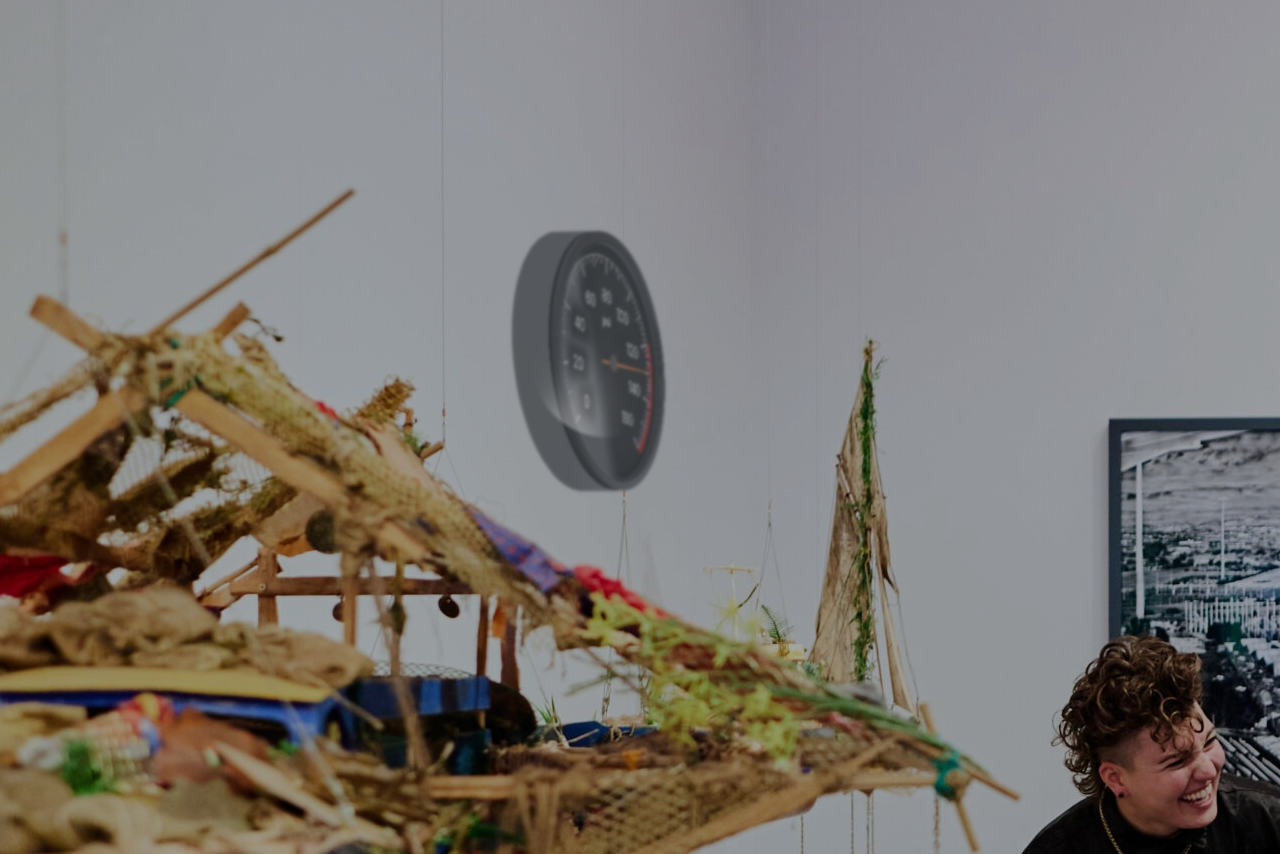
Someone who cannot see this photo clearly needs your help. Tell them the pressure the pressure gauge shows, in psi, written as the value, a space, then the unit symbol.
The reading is 130 psi
